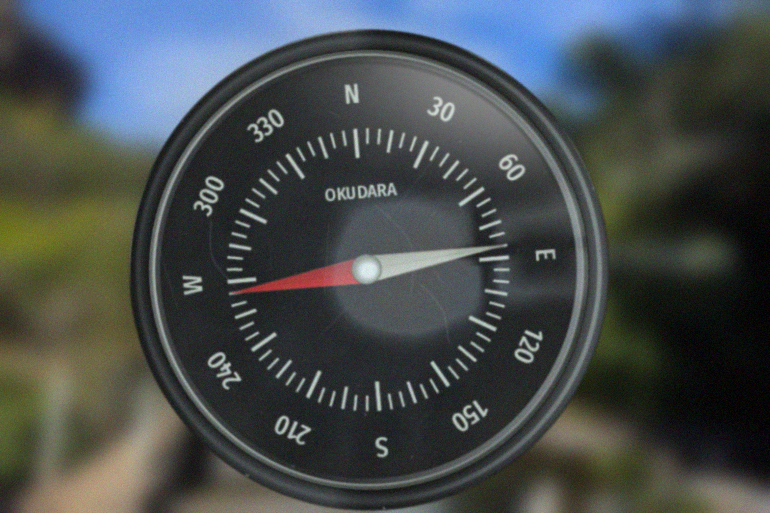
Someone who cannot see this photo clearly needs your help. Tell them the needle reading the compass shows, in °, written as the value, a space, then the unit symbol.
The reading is 265 °
